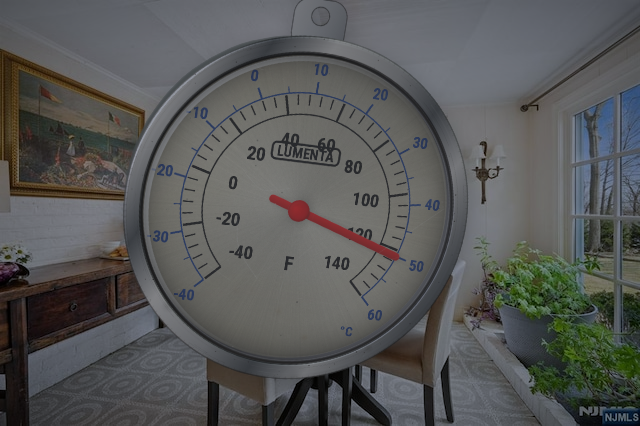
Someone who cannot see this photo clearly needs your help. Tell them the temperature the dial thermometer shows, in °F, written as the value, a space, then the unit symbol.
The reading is 122 °F
